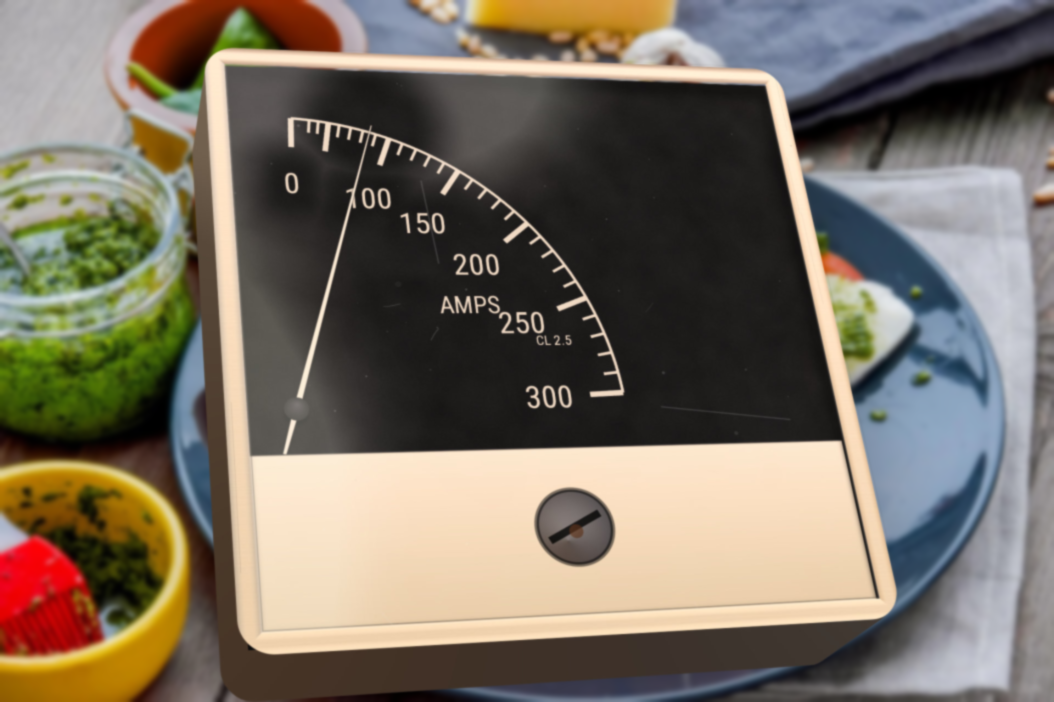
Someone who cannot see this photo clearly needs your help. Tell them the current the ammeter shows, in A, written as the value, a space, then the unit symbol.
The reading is 85 A
